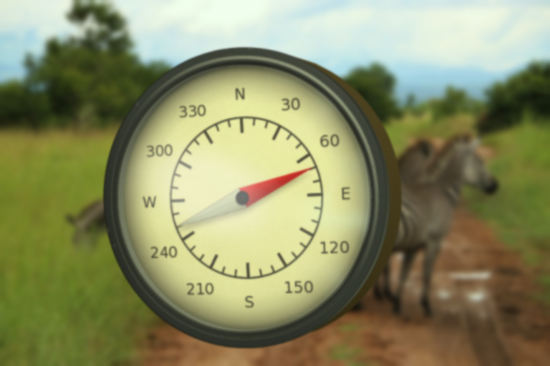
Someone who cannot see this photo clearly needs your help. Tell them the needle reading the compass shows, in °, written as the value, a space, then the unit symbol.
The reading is 70 °
